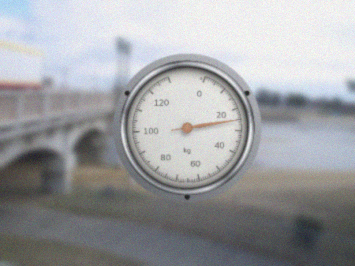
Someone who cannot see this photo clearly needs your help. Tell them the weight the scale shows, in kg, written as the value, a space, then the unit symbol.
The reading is 25 kg
